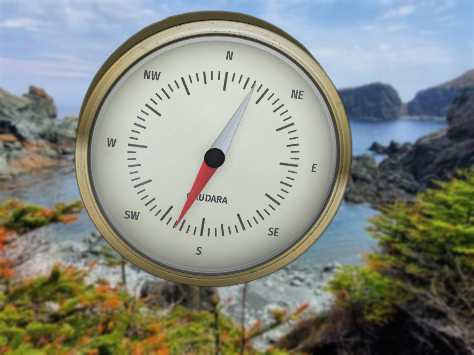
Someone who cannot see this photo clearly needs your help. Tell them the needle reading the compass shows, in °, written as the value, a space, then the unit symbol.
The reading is 200 °
